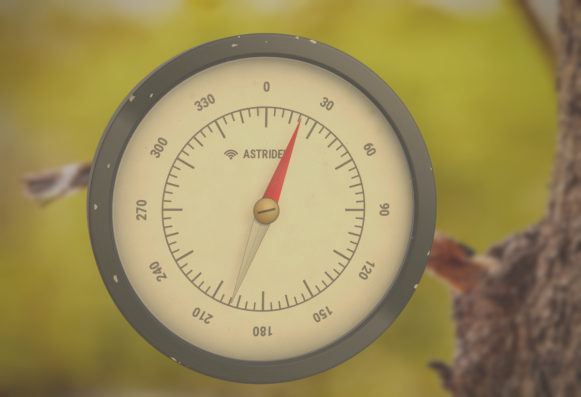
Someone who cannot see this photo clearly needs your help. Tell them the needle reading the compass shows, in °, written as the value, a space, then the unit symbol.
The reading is 20 °
